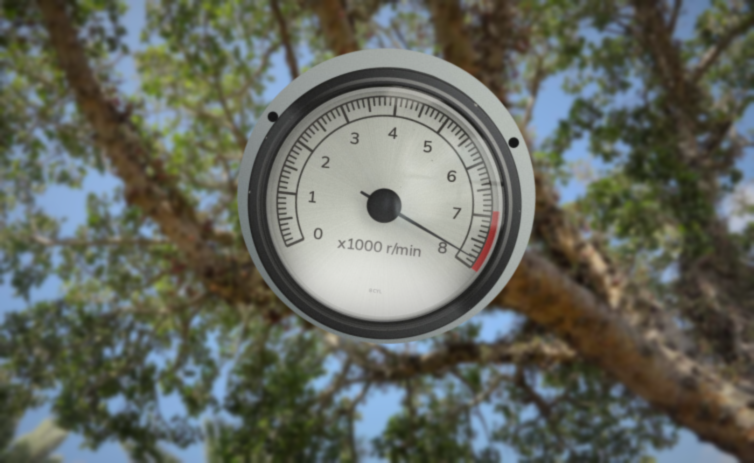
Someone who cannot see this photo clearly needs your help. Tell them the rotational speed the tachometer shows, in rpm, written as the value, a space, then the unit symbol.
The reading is 7800 rpm
